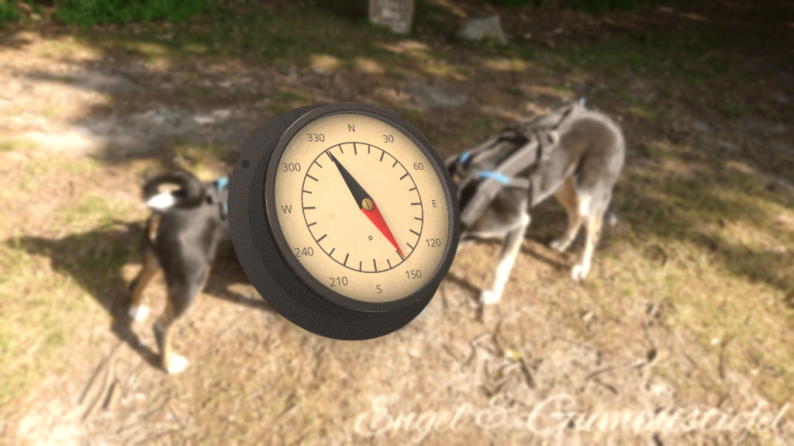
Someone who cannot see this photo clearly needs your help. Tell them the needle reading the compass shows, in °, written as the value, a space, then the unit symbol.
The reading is 150 °
